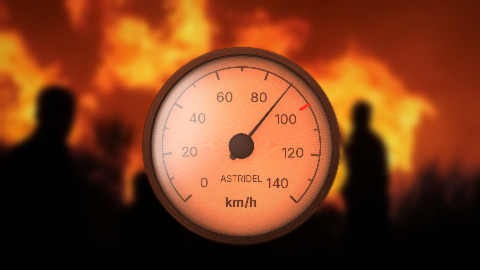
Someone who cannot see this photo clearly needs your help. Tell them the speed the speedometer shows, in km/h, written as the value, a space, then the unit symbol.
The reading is 90 km/h
